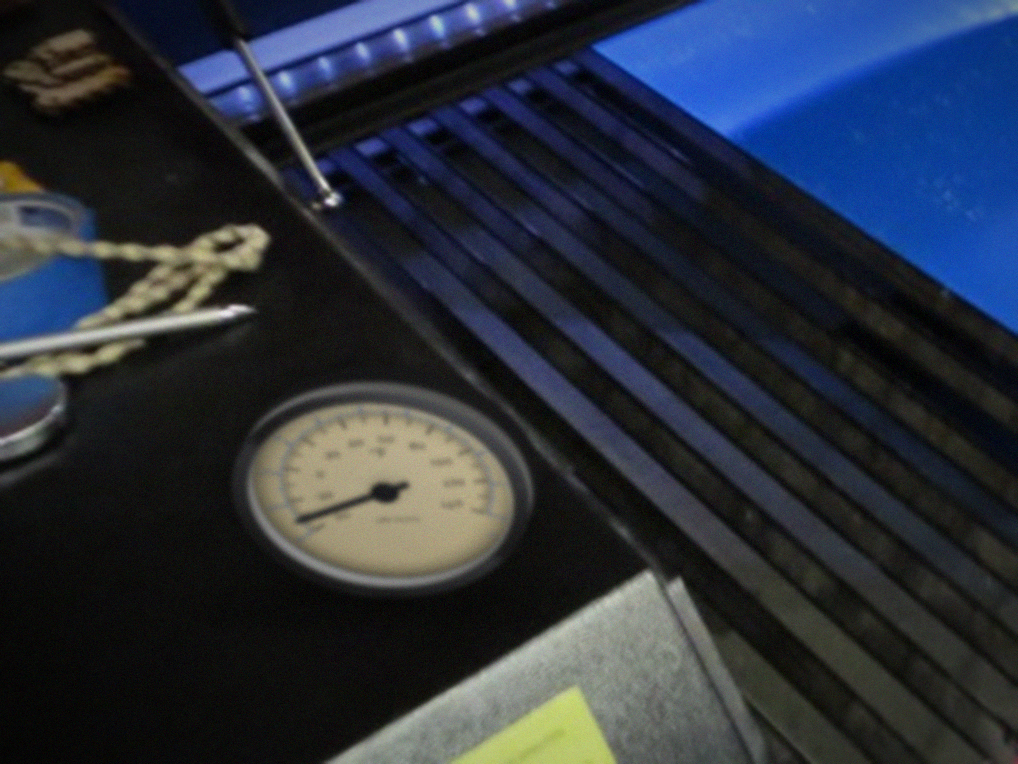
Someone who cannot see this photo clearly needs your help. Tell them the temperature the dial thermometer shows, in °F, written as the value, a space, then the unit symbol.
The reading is -30 °F
